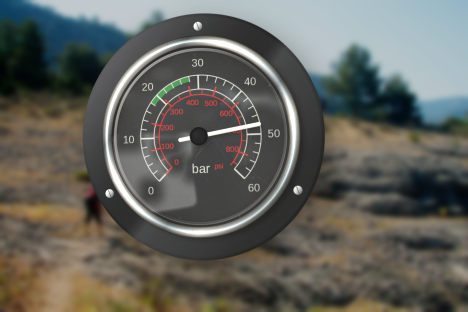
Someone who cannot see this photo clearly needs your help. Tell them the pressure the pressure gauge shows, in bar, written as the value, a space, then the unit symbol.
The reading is 48 bar
